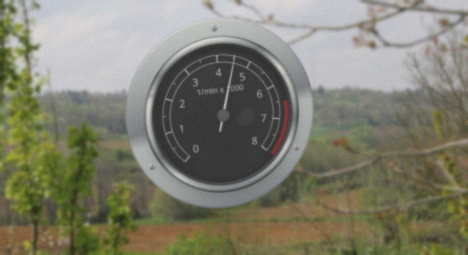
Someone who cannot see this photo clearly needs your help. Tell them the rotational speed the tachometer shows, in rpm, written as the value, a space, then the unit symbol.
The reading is 4500 rpm
